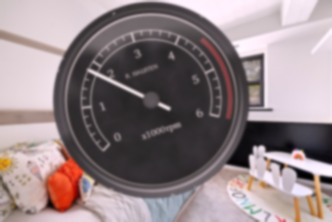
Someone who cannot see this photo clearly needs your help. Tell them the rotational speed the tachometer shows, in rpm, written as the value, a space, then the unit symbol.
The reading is 1800 rpm
